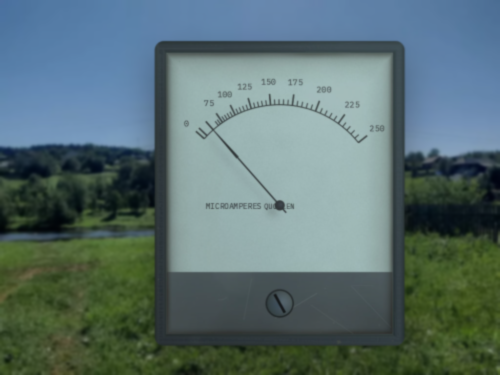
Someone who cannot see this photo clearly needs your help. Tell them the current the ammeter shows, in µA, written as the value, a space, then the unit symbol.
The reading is 50 µA
